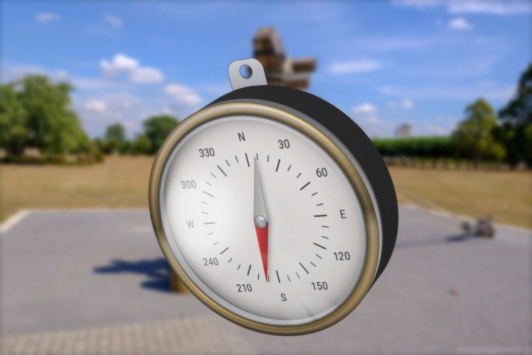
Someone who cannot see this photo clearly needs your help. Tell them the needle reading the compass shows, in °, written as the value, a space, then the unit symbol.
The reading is 190 °
